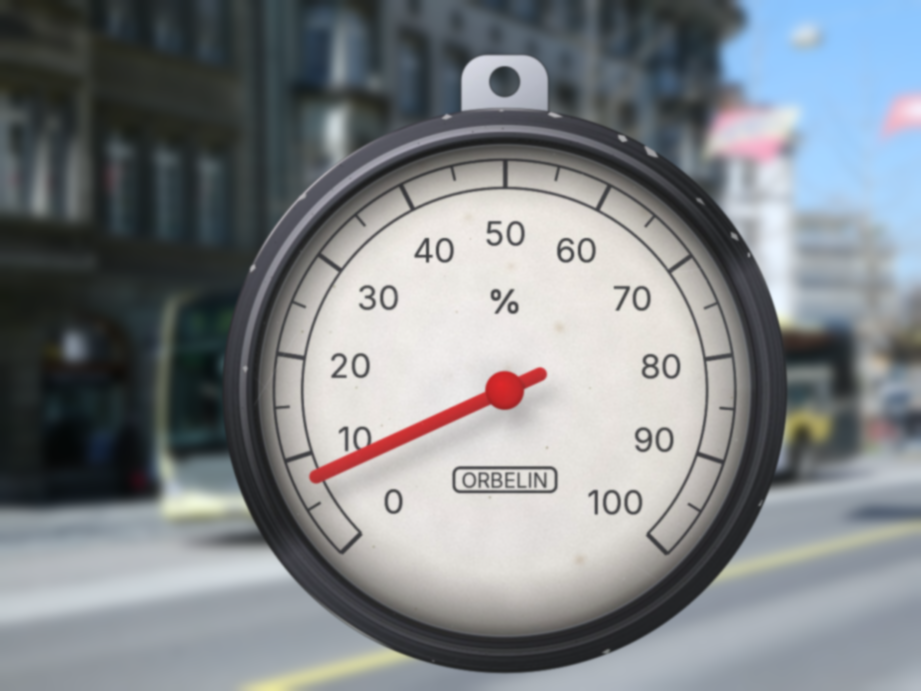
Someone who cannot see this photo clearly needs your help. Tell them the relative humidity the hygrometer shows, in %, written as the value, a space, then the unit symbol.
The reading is 7.5 %
